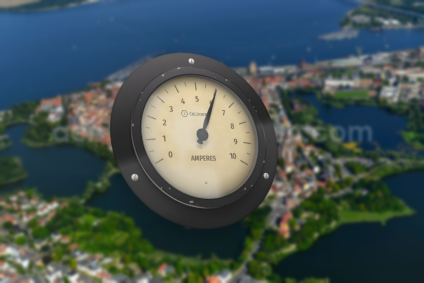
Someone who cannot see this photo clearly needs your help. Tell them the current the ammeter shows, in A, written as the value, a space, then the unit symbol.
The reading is 6 A
